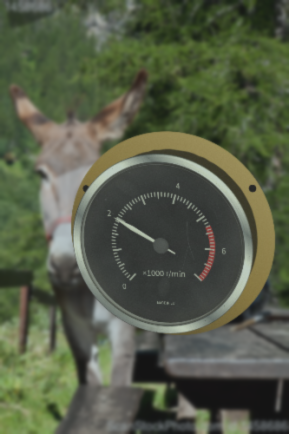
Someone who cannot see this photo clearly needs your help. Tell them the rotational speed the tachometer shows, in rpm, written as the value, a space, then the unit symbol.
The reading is 2000 rpm
